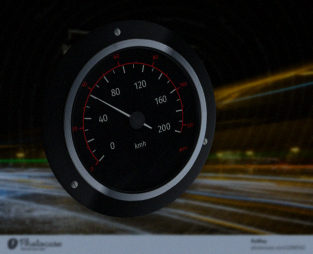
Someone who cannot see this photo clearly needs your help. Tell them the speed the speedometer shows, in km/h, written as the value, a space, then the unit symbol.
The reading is 60 km/h
